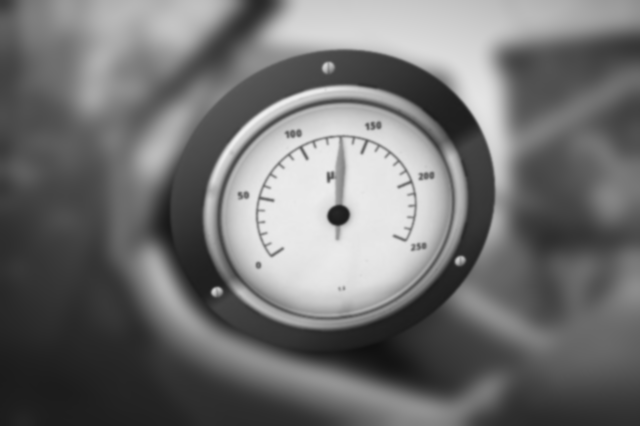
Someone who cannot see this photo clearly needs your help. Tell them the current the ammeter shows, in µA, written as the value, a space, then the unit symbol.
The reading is 130 µA
